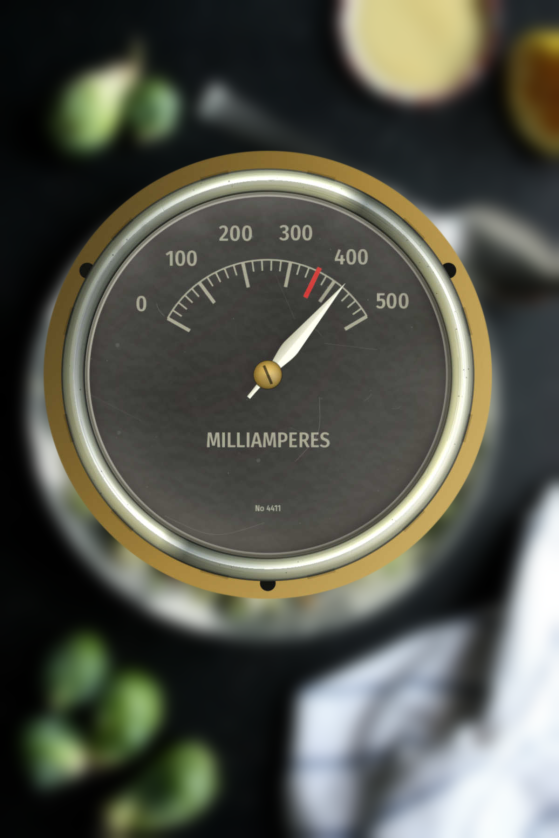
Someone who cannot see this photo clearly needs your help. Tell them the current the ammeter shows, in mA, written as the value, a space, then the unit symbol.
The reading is 420 mA
